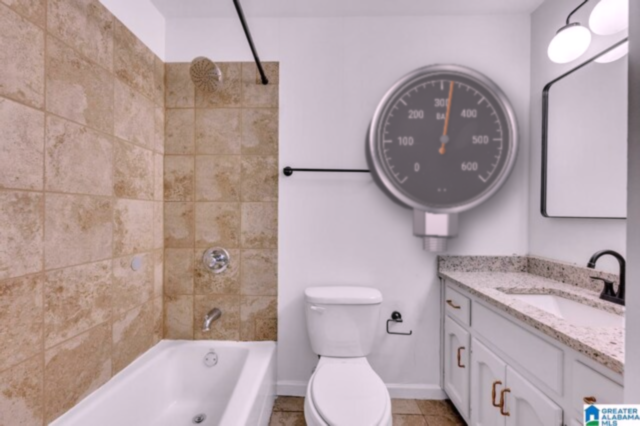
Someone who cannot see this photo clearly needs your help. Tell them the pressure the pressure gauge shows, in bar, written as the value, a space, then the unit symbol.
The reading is 320 bar
